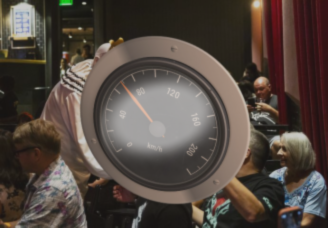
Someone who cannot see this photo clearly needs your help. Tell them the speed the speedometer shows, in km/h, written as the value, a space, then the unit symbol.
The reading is 70 km/h
